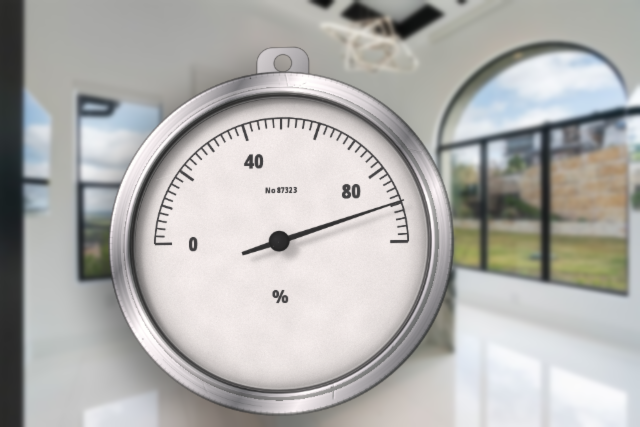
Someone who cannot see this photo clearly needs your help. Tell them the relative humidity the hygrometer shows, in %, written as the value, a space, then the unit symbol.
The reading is 90 %
